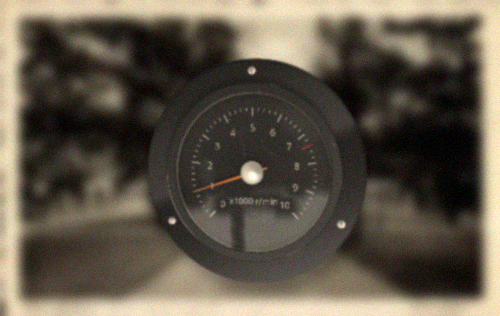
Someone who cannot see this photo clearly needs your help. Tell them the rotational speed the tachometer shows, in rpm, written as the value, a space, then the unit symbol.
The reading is 1000 rpm
